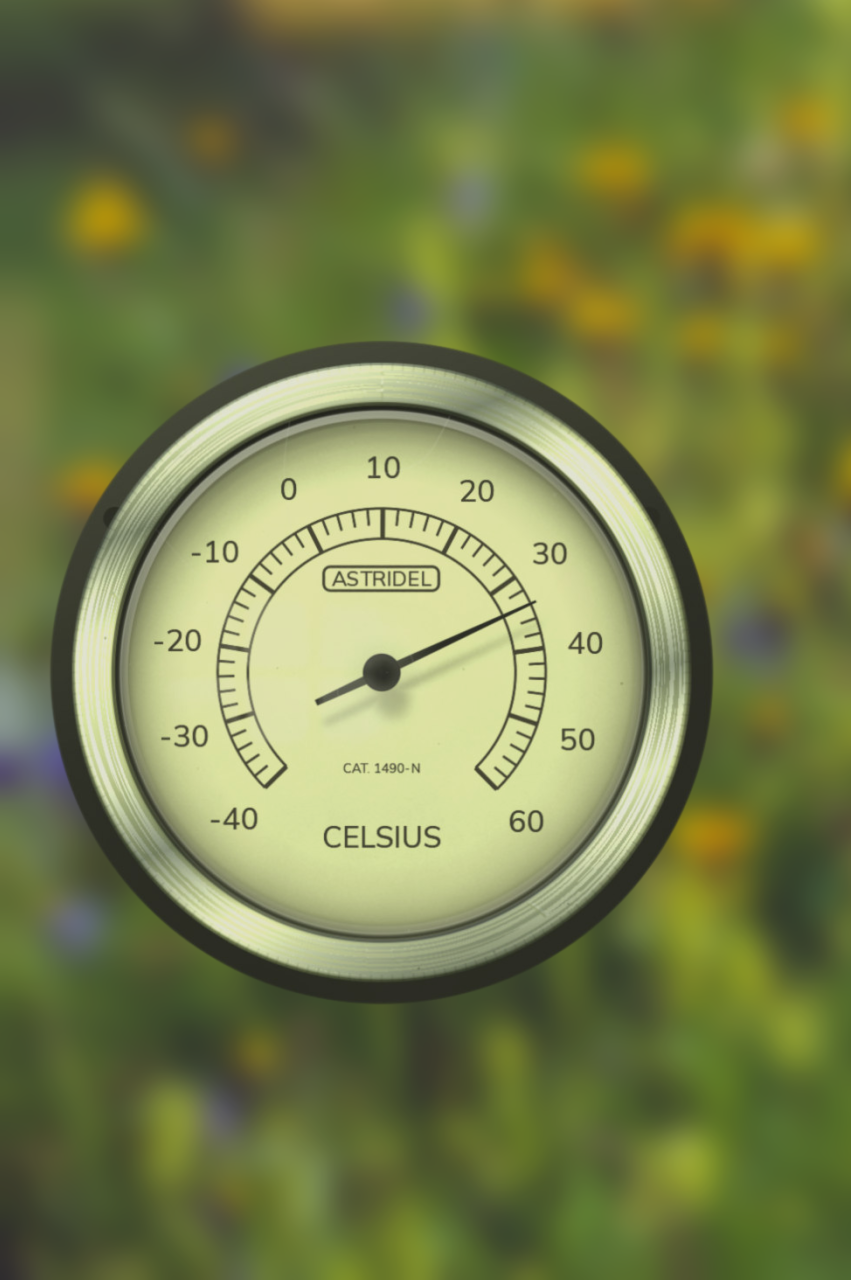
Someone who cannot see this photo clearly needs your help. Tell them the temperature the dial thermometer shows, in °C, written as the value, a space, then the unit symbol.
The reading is 34 °C
